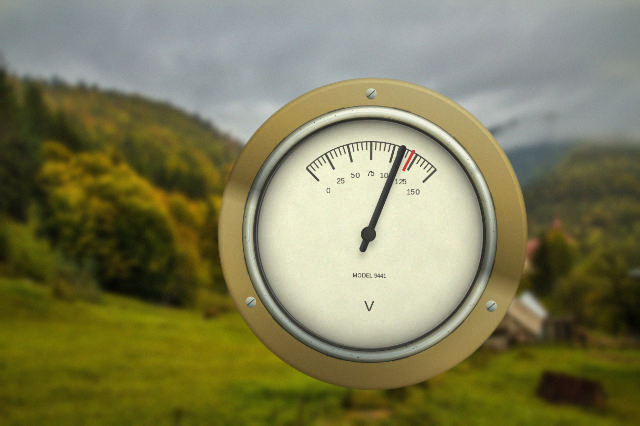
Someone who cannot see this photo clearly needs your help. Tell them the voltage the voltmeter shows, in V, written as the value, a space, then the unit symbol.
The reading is 110 V
